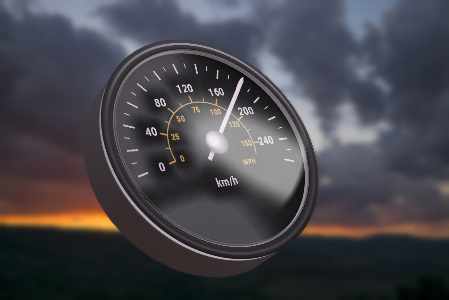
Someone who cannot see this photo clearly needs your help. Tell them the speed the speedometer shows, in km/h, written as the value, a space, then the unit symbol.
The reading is 180 km/h
